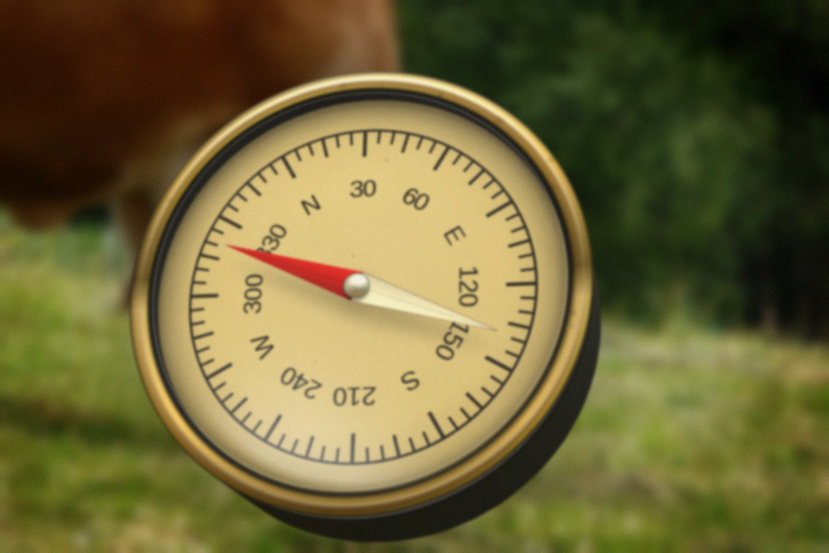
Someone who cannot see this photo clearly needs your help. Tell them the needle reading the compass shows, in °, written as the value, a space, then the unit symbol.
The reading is 320 °
